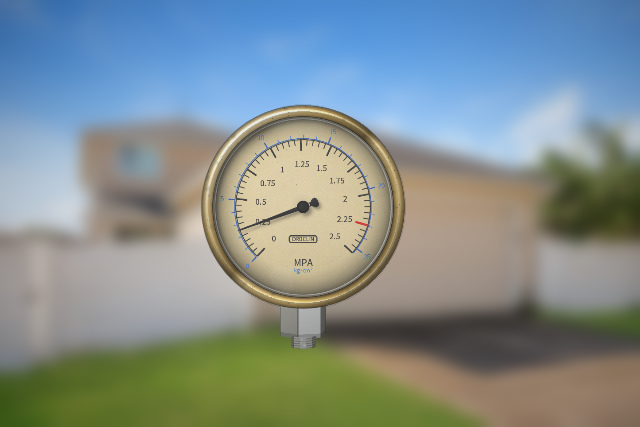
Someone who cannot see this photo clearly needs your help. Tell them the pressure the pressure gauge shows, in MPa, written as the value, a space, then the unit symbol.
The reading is 0.25 MPa
